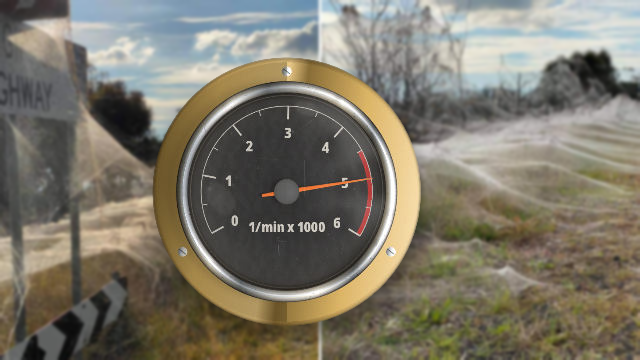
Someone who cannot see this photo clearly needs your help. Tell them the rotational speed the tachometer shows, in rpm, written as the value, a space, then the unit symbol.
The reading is 5000 rpm
